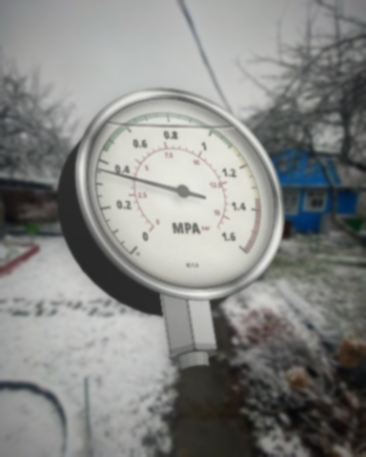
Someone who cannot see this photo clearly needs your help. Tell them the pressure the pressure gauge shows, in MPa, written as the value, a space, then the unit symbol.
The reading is 0.35 MPa
